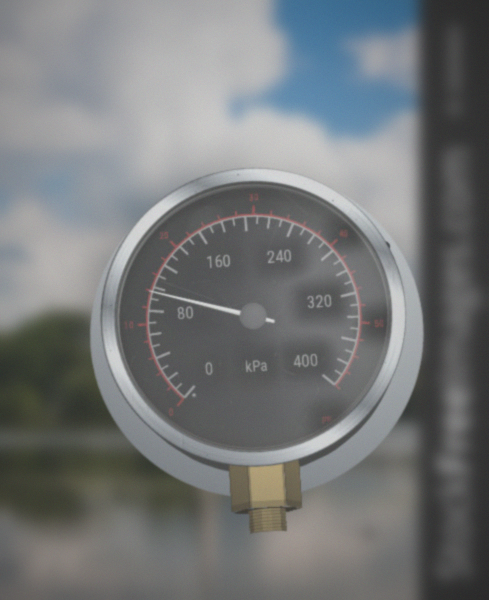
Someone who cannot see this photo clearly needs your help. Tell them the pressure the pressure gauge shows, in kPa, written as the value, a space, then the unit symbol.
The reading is 95 kPa
